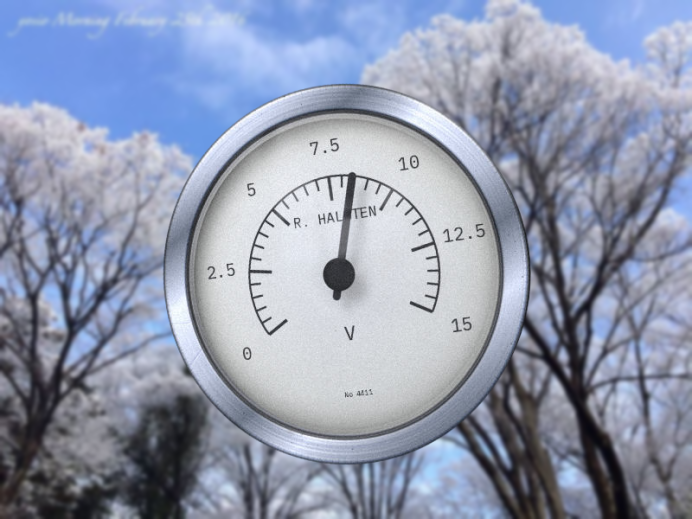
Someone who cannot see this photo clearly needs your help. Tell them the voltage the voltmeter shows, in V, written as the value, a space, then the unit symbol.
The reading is 8.5 V
